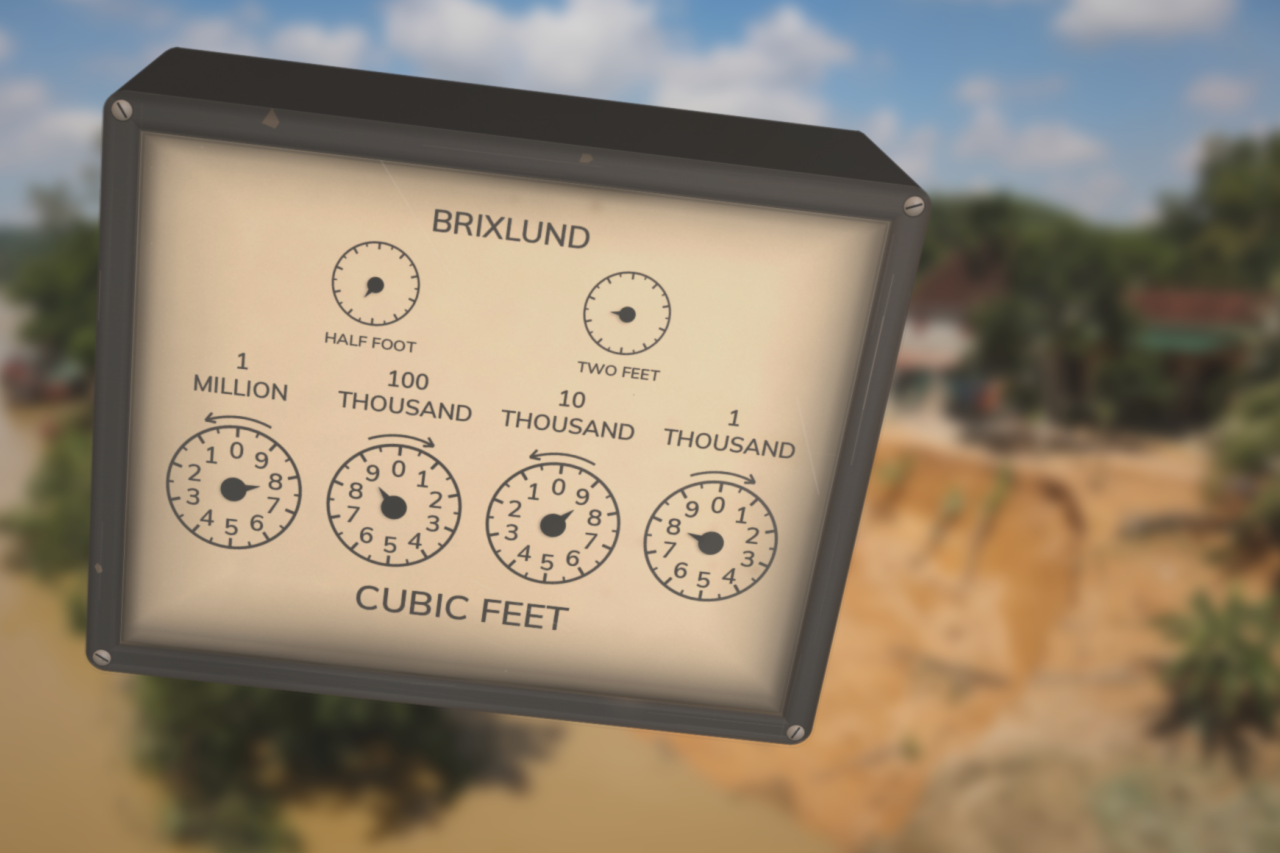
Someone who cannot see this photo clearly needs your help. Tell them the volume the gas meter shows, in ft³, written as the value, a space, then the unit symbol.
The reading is 788800 ft³
